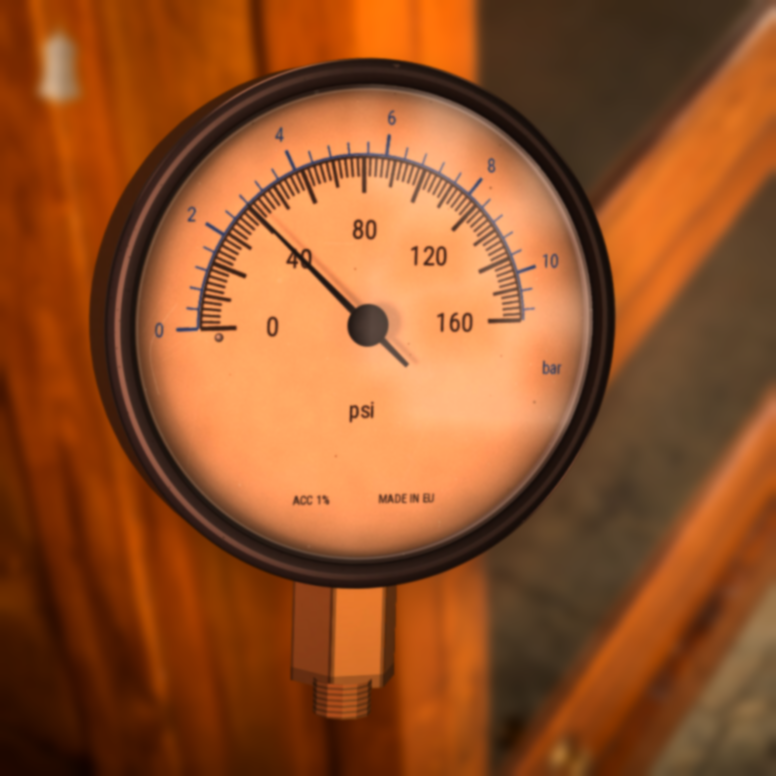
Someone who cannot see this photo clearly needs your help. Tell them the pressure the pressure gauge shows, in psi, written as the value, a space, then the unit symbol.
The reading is 40 psi
